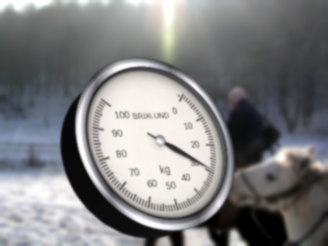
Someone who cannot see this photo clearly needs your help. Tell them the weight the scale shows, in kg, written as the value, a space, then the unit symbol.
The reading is 30 kg
